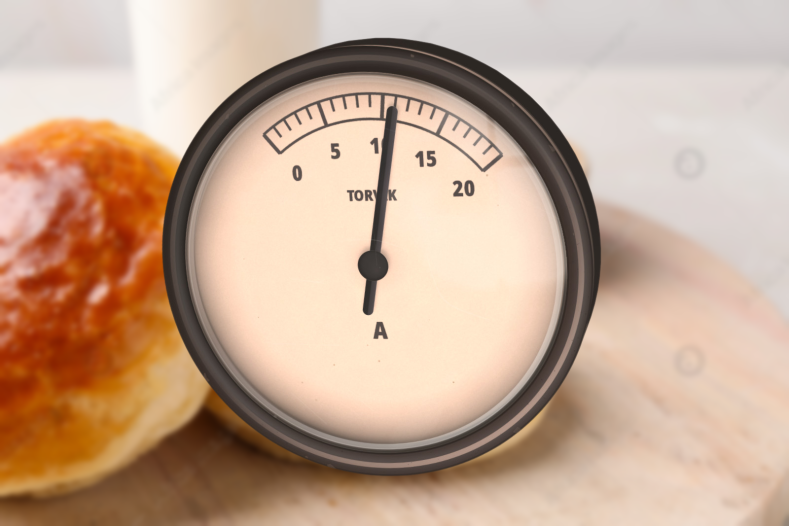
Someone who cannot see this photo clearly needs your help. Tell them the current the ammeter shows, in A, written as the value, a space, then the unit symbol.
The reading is 11 A
